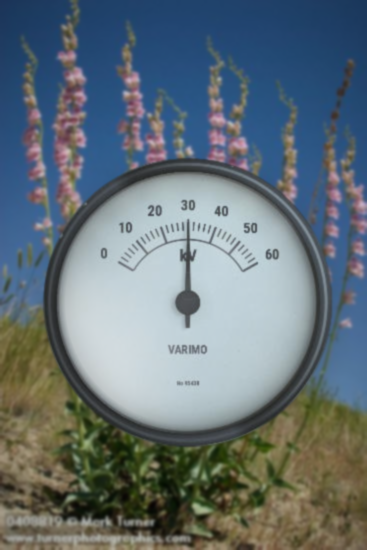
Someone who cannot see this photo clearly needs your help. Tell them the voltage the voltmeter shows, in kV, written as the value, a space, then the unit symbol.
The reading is 30 kV
